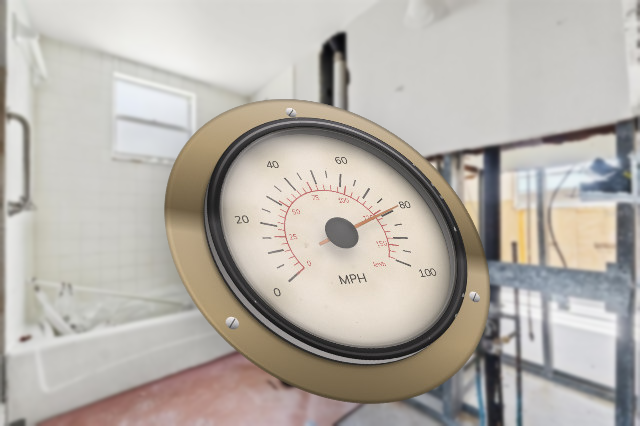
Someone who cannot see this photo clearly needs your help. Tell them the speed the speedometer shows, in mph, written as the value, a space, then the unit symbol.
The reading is 80 mph
